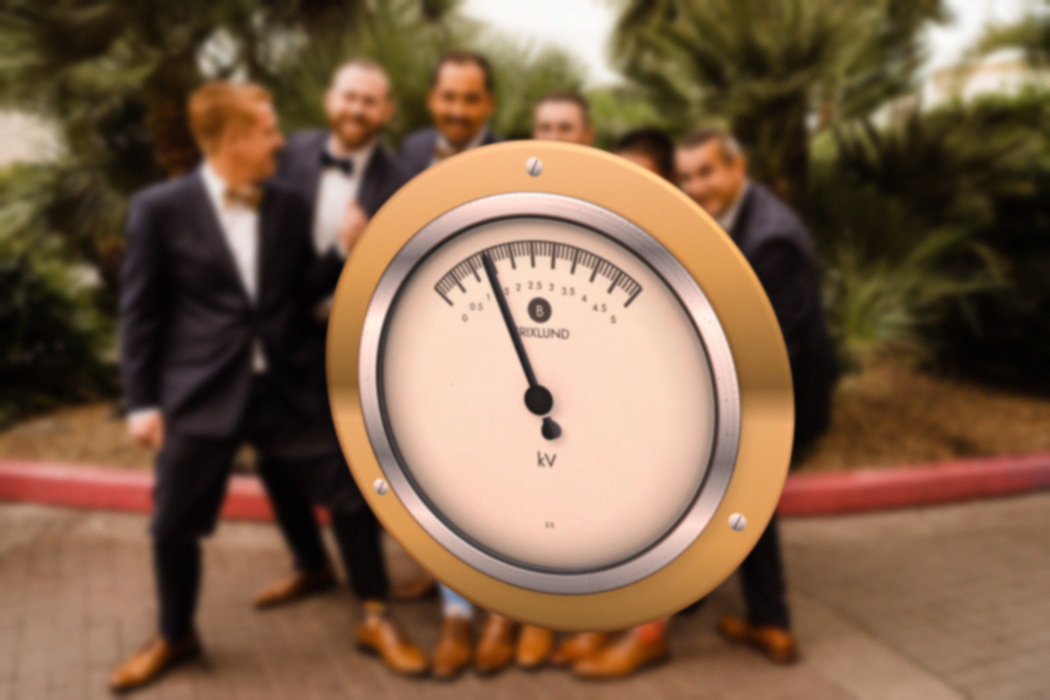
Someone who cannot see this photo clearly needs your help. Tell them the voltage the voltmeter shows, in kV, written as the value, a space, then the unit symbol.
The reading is 1.5 kV
